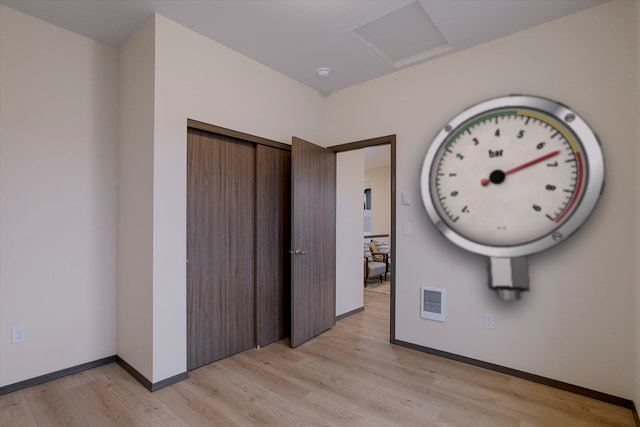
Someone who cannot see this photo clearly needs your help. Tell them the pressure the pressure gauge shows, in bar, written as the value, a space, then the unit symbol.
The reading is 6.6 bar
